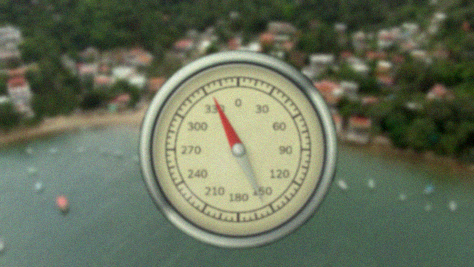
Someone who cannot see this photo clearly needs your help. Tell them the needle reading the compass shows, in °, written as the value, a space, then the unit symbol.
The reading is 335 °
